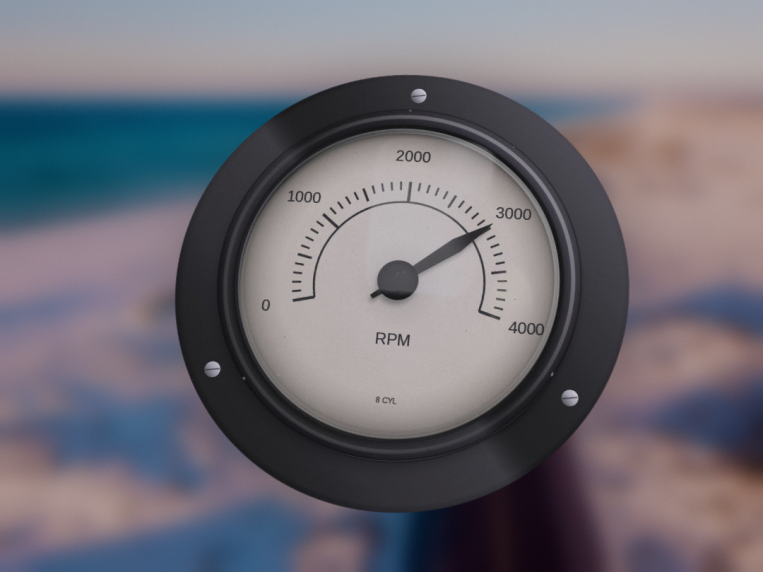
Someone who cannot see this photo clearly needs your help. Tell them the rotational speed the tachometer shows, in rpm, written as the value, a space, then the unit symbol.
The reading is 3000 rpm
